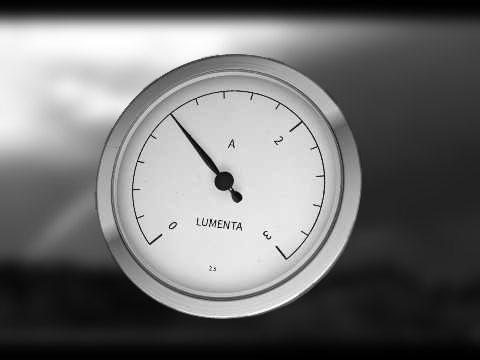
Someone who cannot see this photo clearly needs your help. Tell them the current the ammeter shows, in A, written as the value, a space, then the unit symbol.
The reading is 1 A
